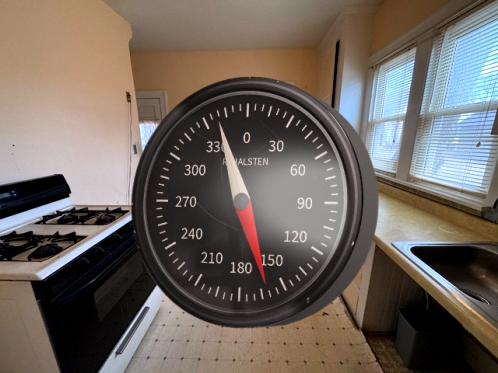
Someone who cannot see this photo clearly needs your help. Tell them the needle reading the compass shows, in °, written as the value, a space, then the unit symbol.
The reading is 160 °
